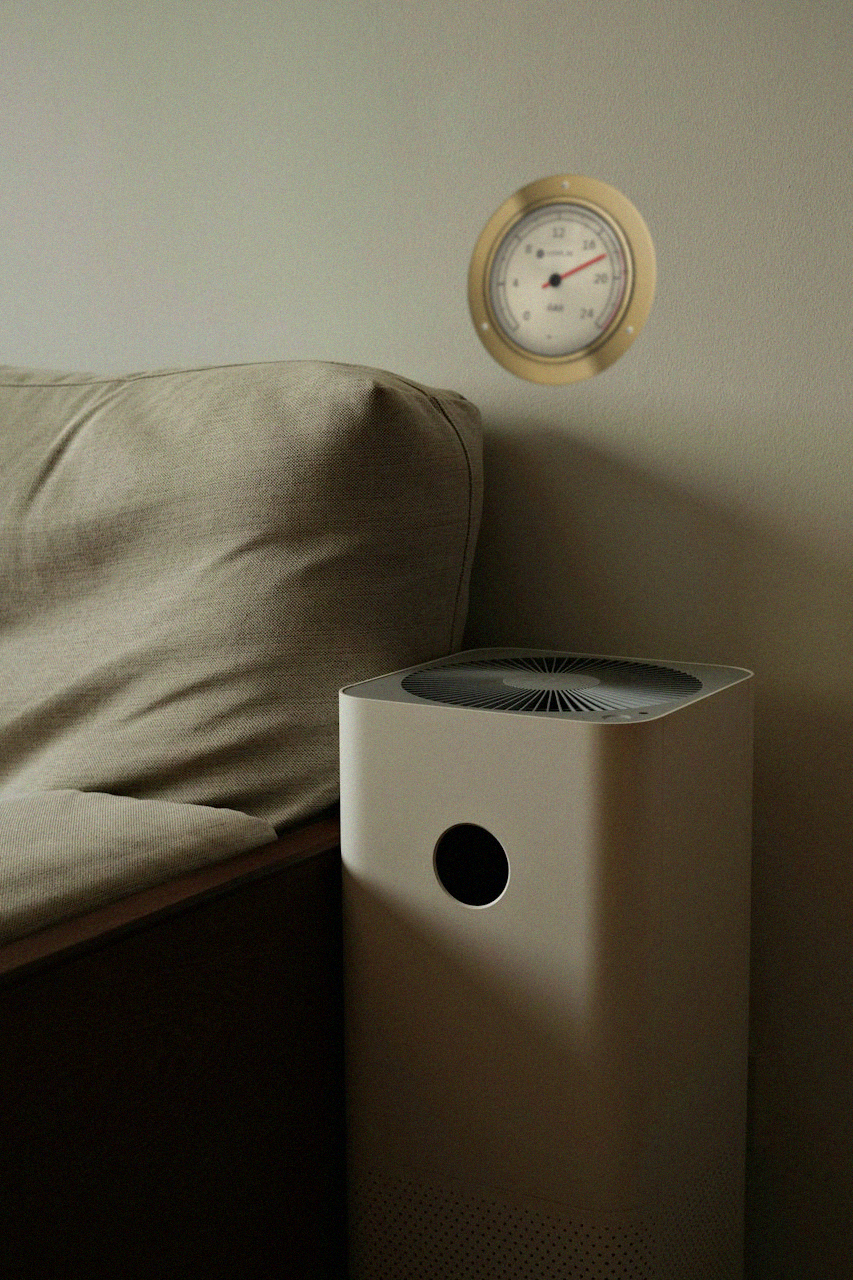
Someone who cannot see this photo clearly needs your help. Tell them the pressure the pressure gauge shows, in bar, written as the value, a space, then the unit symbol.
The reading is 18 bar
